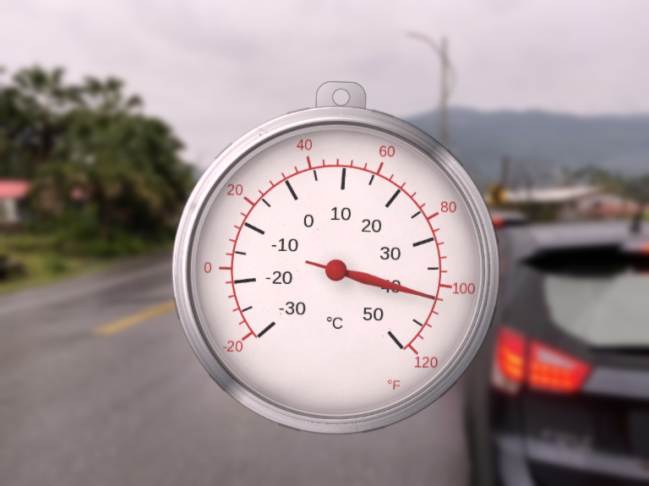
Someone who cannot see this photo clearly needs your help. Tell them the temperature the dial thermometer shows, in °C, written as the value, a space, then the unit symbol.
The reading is 40 °C
